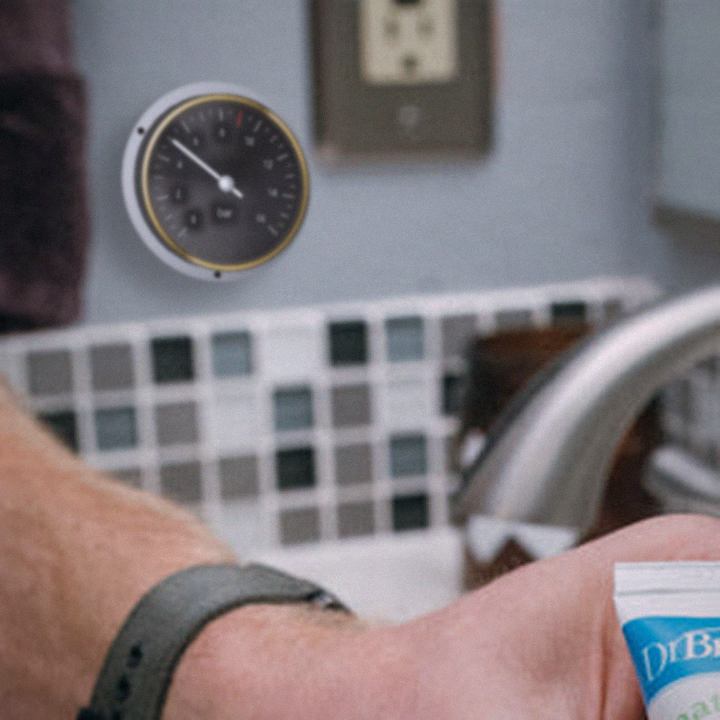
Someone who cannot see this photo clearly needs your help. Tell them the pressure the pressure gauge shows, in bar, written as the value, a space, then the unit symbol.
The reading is 5 bar
